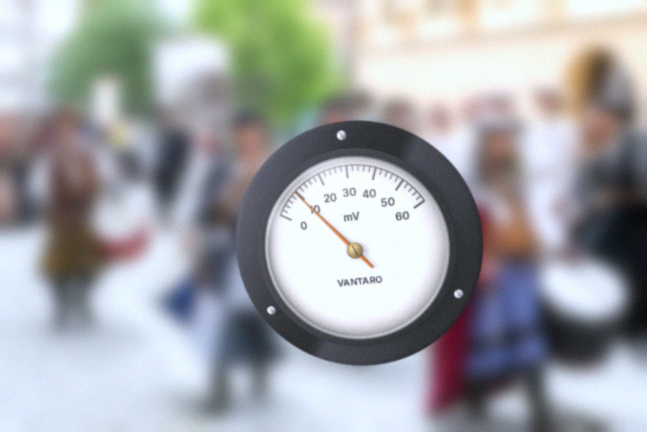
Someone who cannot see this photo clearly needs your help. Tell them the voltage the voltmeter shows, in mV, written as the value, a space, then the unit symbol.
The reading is 10 mV
